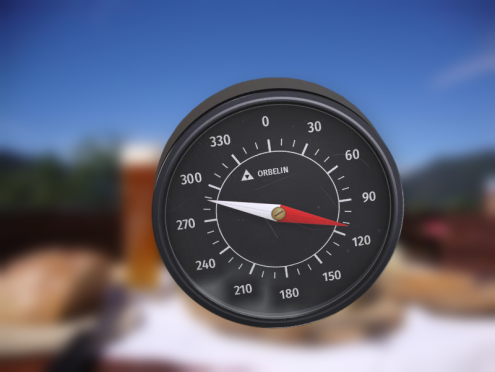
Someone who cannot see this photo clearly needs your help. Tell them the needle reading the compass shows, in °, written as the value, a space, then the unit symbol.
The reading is 110 °
